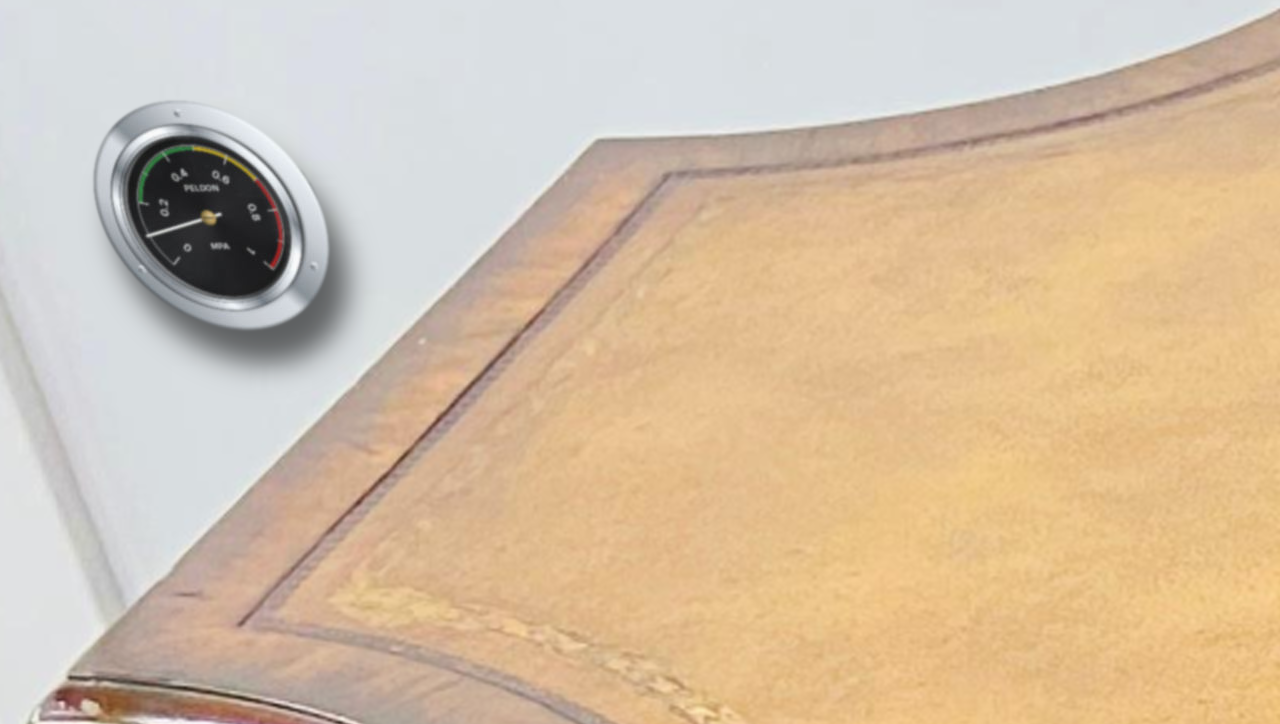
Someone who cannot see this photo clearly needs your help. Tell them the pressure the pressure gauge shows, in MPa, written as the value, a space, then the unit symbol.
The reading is 0.1 MPa
